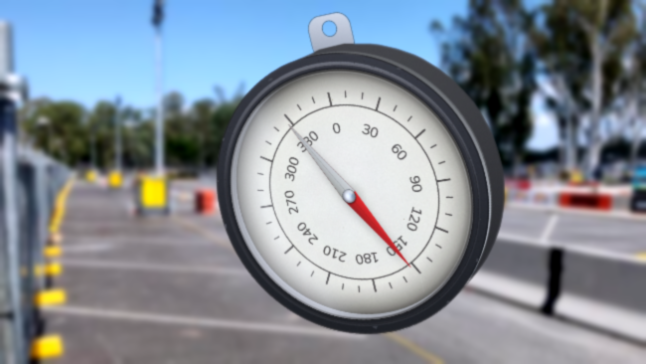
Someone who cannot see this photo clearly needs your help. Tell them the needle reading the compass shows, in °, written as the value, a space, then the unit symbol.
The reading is 150 °
